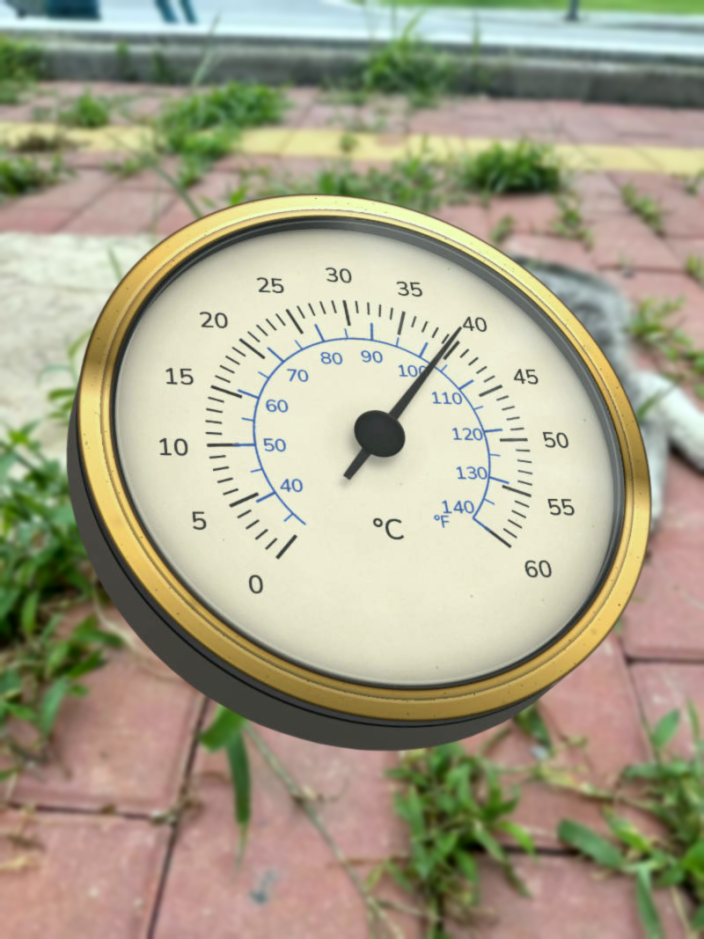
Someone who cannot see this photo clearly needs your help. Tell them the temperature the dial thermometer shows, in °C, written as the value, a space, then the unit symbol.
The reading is 39.5 °C
